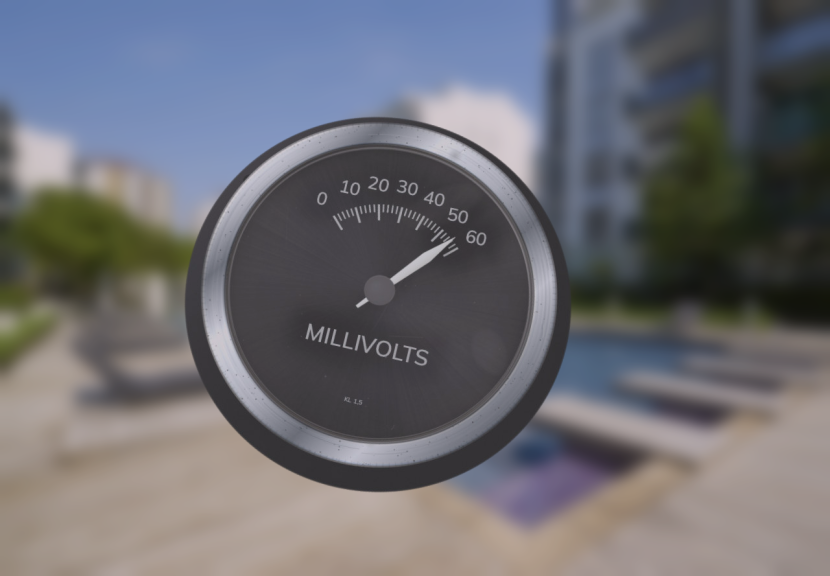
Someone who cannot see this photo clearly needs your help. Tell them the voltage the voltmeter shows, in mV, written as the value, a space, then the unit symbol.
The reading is 56 mV
